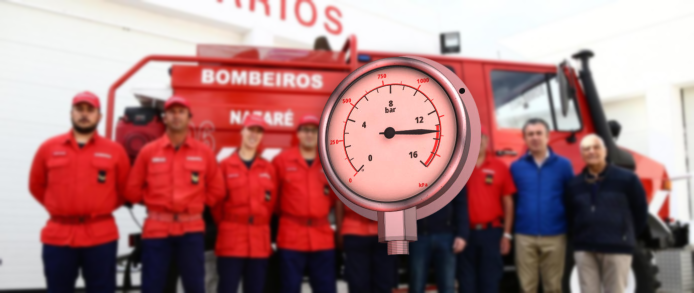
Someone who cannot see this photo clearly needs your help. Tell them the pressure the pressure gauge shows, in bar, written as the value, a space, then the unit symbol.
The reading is 13.5 bar
